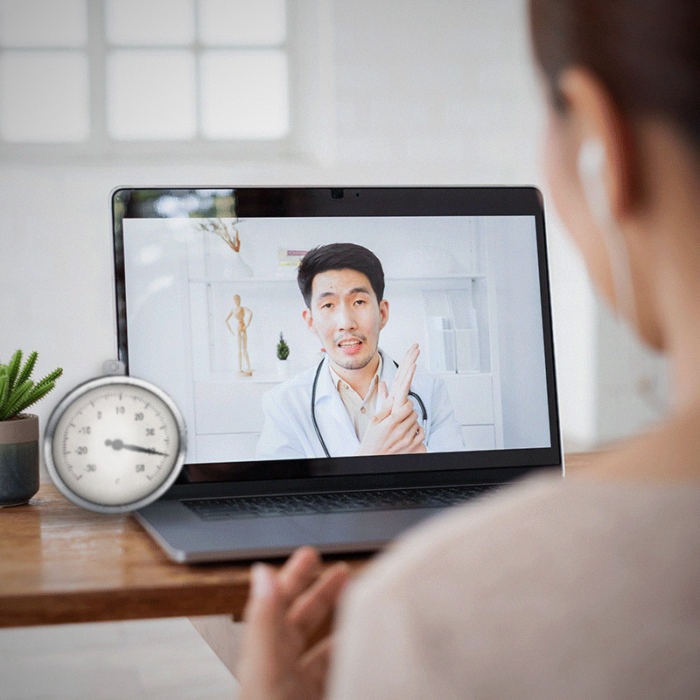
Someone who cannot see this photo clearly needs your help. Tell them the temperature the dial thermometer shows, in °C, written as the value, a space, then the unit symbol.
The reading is 40 °C
